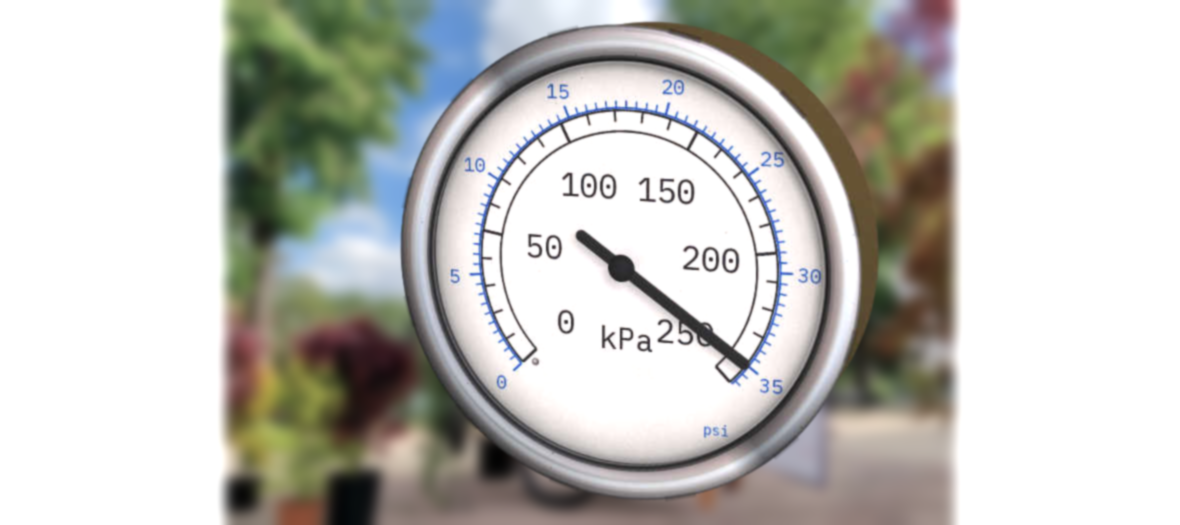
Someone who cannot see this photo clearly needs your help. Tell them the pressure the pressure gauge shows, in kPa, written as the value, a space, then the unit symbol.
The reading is 240 kPa
